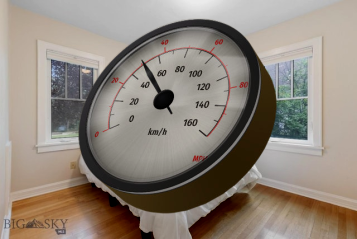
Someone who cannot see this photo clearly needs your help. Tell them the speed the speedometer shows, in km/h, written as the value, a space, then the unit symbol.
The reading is 50 km/h
